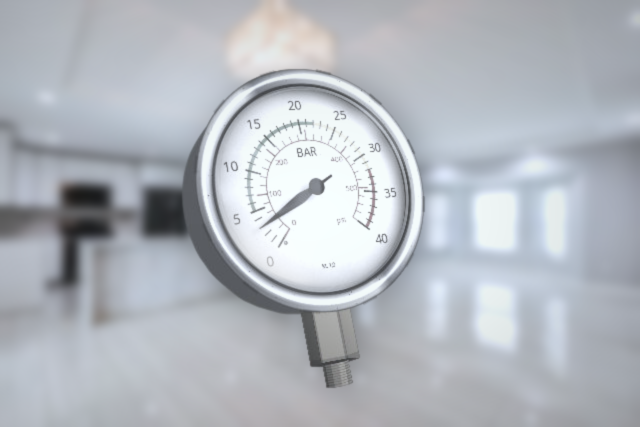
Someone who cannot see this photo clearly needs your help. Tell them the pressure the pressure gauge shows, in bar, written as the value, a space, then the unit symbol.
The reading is 3 bar
